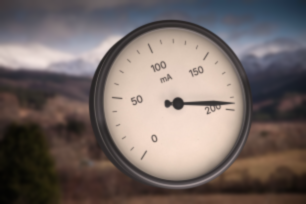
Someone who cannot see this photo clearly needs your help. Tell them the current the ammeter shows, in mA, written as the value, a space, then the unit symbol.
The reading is 195 mA
